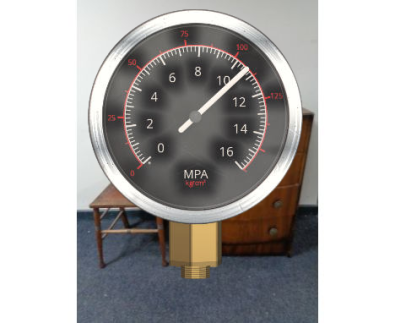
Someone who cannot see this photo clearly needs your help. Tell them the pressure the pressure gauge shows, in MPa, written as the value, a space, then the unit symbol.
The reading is 10.6 MPa
